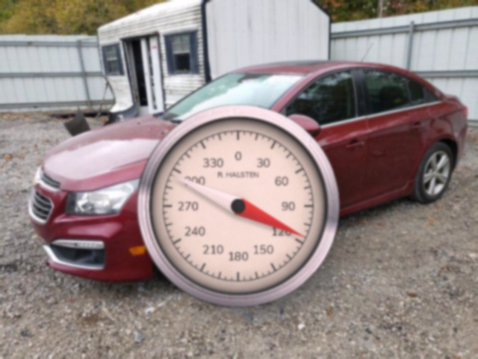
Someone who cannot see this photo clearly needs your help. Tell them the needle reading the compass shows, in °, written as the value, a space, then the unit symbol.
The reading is 115 °
